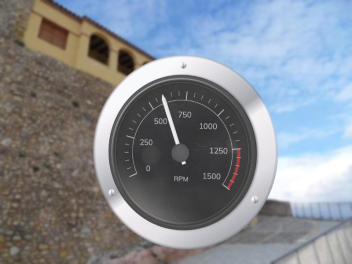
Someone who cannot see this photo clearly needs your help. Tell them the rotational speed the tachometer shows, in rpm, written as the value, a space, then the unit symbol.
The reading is 600 rpm
